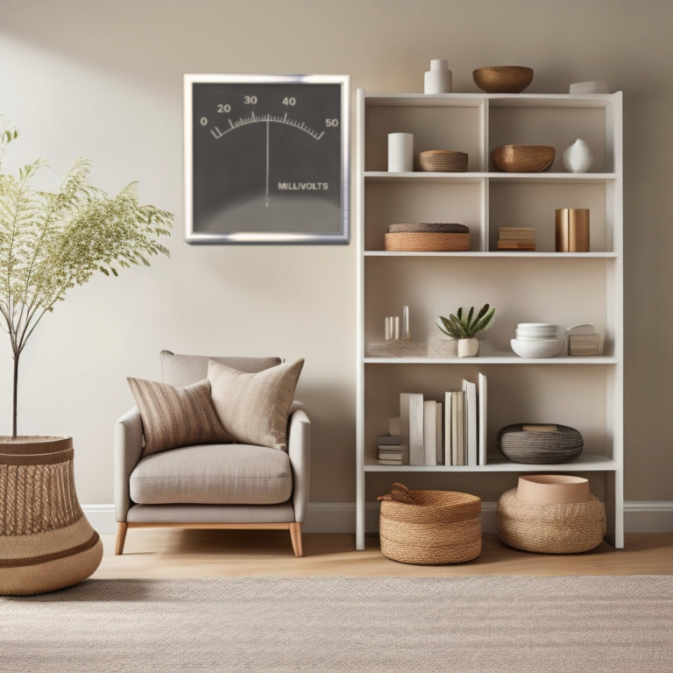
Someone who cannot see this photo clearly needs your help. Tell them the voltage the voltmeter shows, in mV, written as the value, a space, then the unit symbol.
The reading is 35 mV
